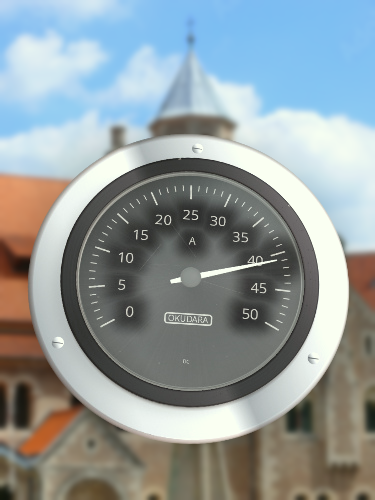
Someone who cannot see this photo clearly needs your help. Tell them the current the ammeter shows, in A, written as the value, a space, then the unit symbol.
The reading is 41 A
